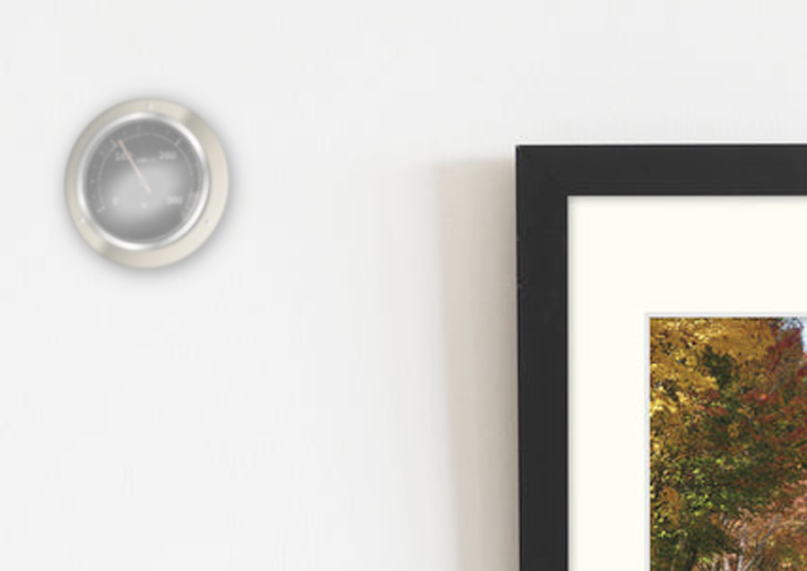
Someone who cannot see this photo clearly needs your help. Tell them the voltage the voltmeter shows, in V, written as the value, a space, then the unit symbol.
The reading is 110 V
